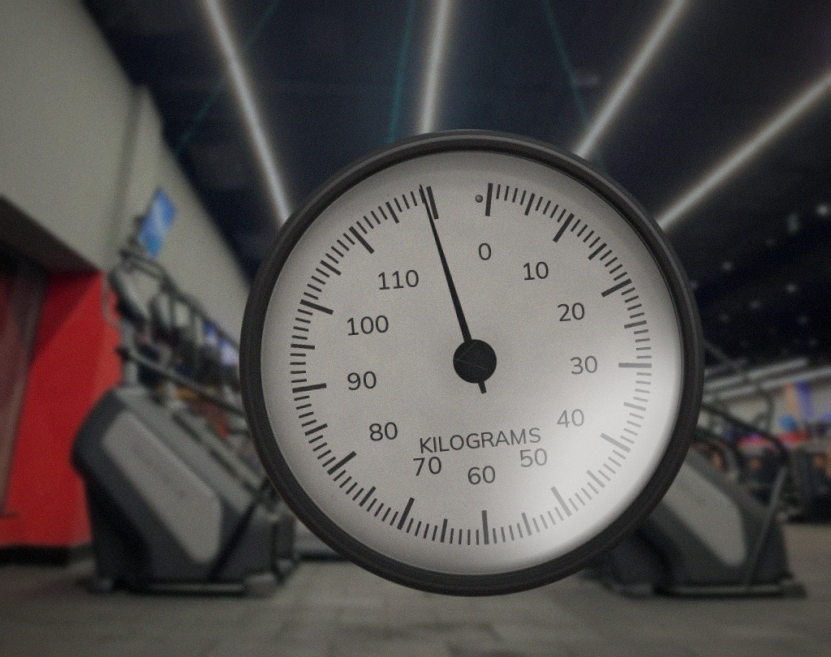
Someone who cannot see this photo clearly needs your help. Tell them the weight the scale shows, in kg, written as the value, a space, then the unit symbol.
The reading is 119 kg
